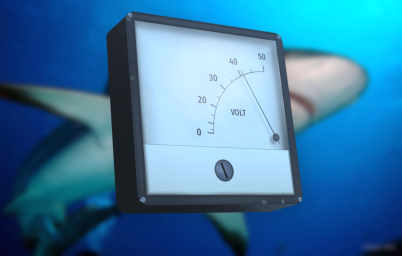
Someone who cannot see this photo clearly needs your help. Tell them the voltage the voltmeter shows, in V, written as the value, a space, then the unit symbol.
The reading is 40 V
